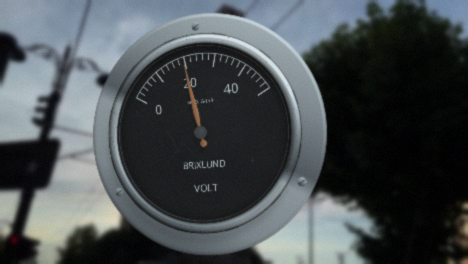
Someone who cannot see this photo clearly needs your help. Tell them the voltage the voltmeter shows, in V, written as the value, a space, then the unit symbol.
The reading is 20 V
